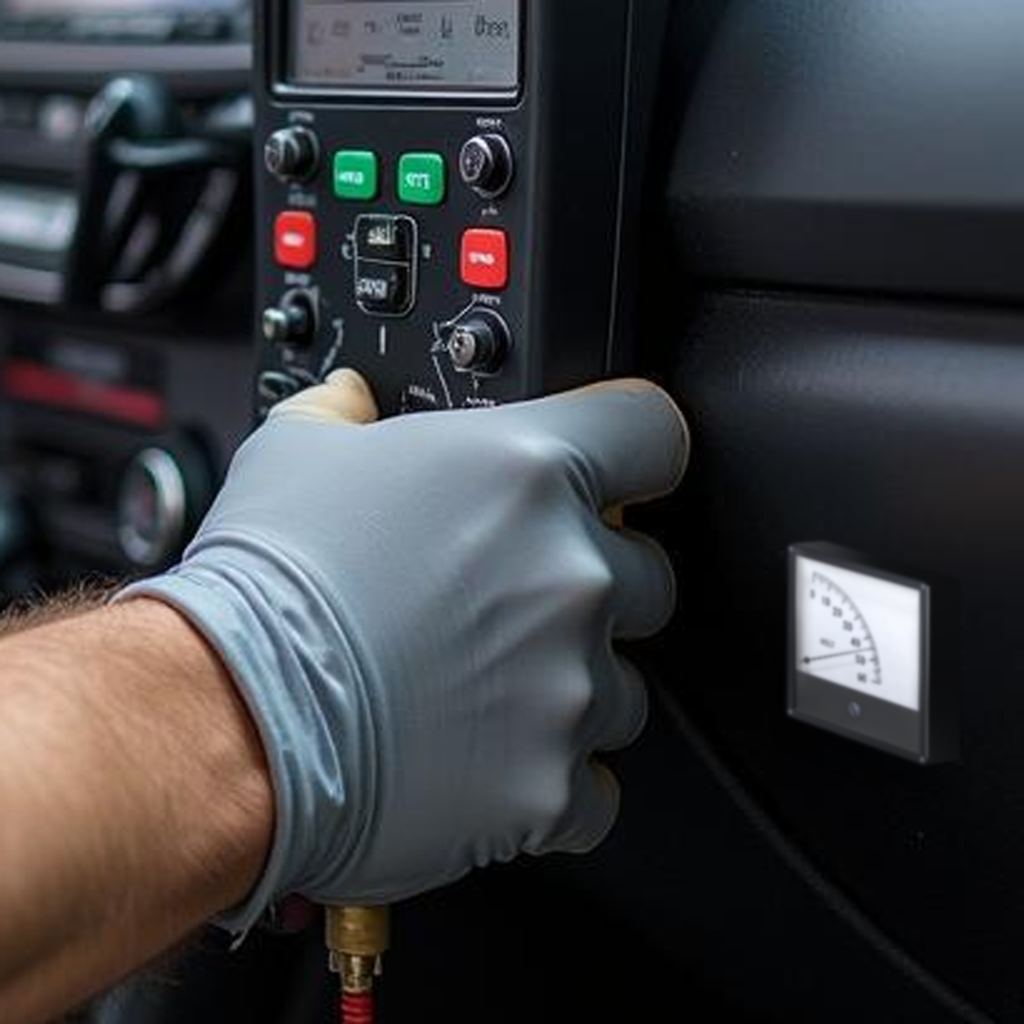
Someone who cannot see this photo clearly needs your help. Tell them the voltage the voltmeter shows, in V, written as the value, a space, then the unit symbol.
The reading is 45 V
